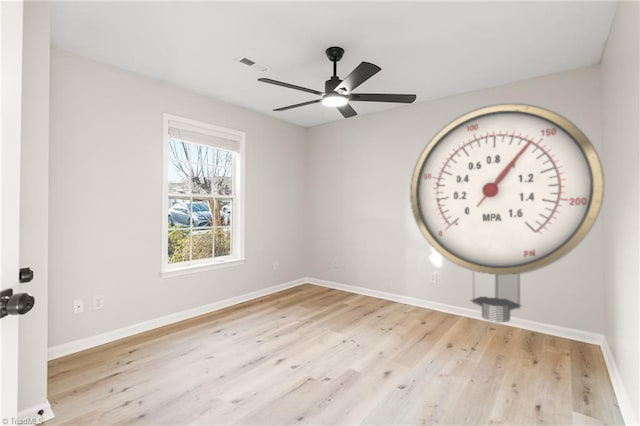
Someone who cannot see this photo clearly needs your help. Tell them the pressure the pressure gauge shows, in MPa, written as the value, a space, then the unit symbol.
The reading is 1 MPa
